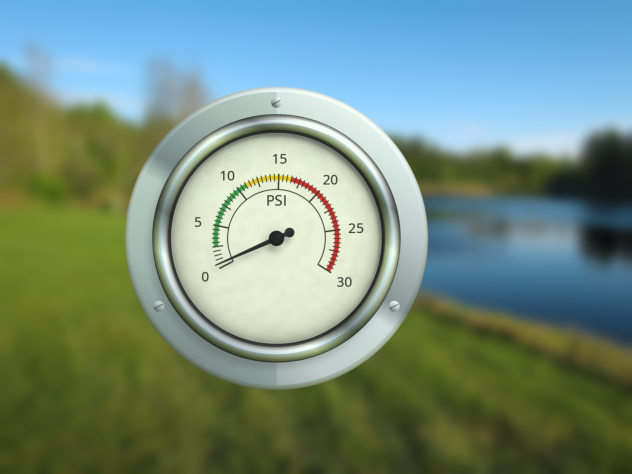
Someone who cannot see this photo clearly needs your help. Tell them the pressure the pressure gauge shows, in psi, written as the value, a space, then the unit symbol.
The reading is 0.5 psi
